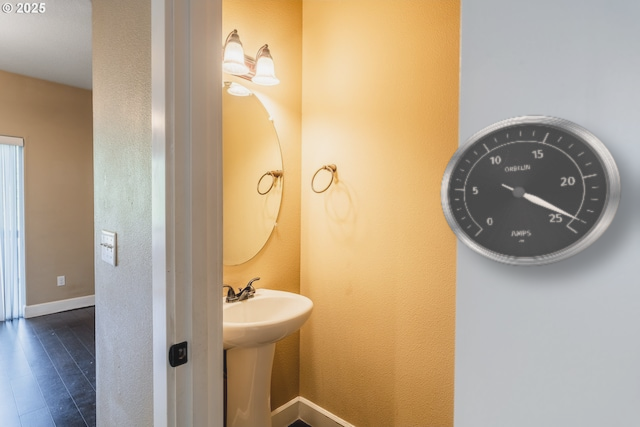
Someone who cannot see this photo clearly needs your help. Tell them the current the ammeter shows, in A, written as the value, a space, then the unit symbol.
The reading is 24 A
